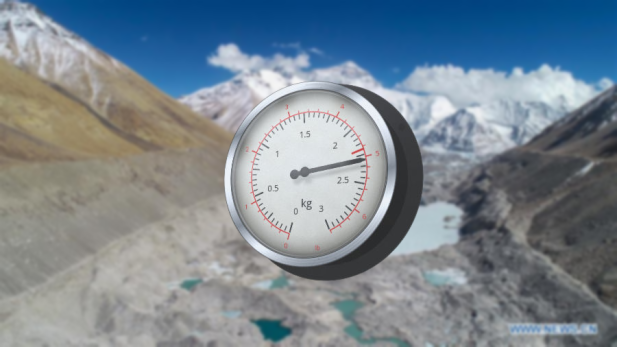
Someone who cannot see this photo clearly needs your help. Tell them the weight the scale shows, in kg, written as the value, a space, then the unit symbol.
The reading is 2.3 kg
